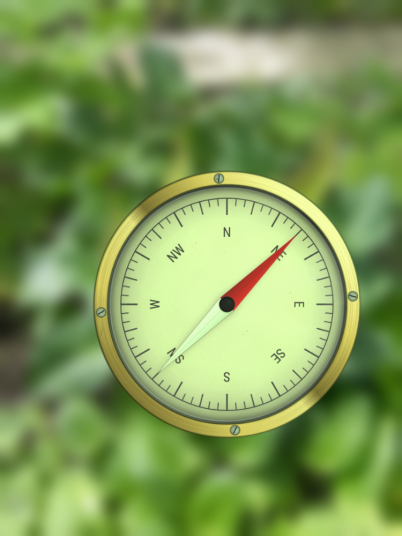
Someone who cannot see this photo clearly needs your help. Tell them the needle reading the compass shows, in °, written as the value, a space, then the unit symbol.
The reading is 45 °
